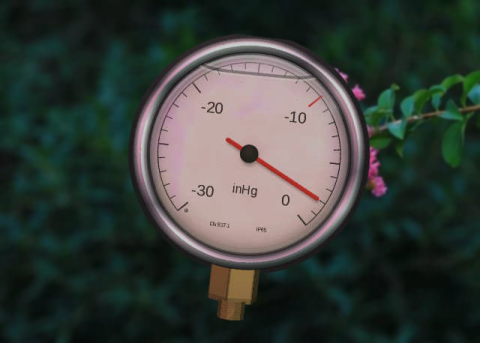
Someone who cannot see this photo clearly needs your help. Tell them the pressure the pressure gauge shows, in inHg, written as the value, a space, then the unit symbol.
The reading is -2 inHg
